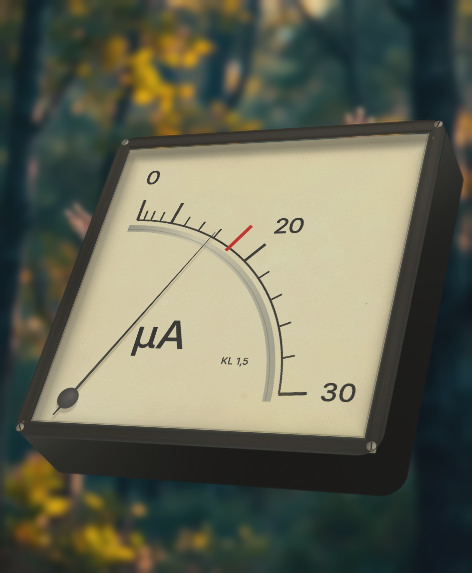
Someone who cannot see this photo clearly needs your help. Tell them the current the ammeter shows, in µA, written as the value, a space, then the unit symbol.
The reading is 16 µA
